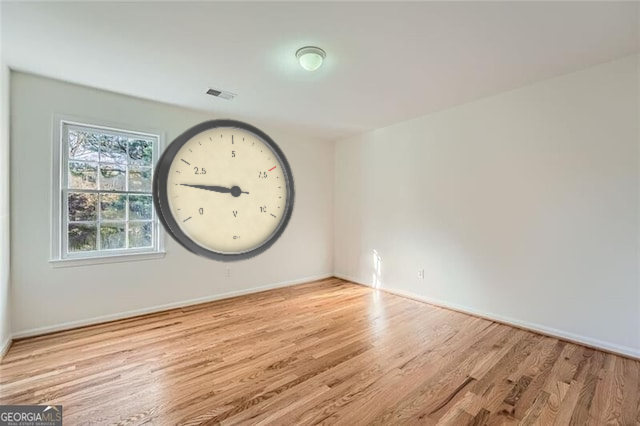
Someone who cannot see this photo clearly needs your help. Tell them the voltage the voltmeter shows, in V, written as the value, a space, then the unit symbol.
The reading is 1.5 V
